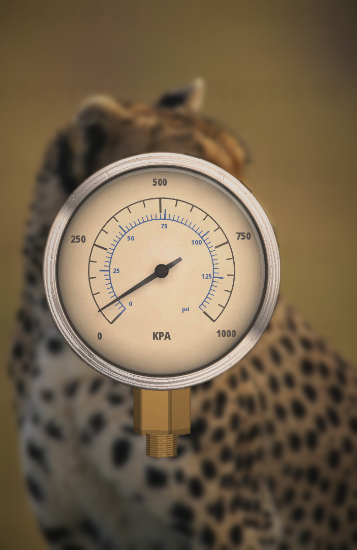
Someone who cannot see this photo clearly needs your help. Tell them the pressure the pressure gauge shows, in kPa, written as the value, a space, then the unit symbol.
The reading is 50 kPa
